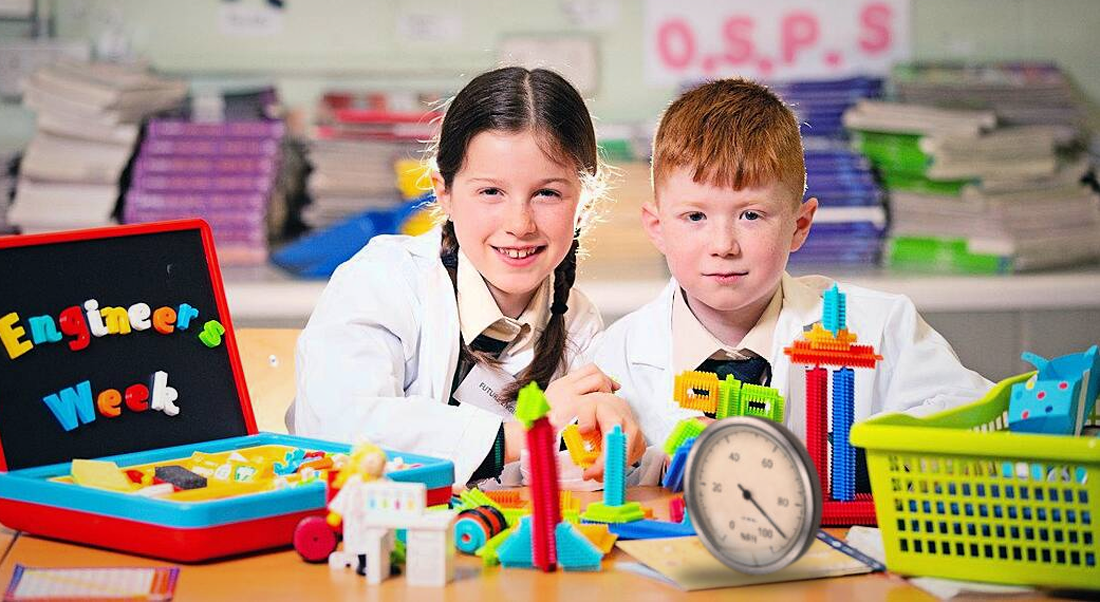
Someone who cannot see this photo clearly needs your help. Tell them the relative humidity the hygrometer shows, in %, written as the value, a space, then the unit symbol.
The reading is 92 %
